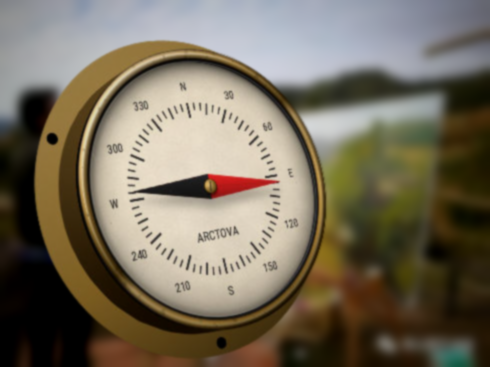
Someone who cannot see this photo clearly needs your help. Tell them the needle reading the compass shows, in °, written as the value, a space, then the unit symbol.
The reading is 95 °
